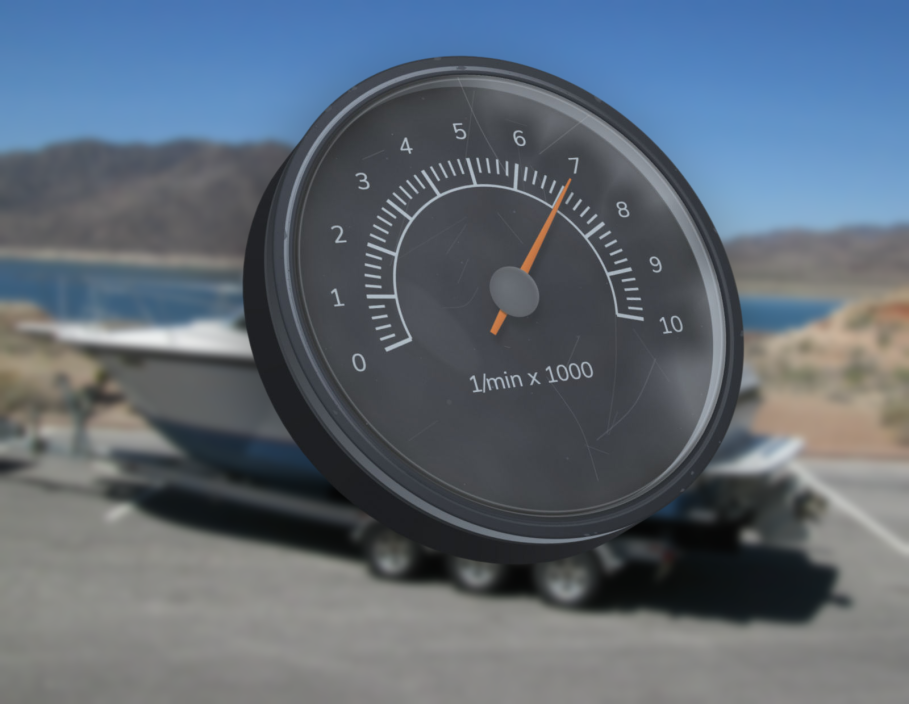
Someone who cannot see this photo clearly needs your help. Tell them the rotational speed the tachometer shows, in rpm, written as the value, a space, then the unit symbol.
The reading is 7000 rpm
